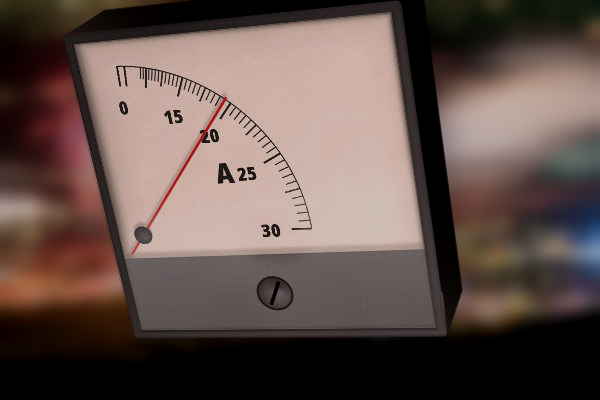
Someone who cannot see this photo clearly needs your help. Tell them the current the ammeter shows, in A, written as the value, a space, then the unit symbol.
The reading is 19.5 A
